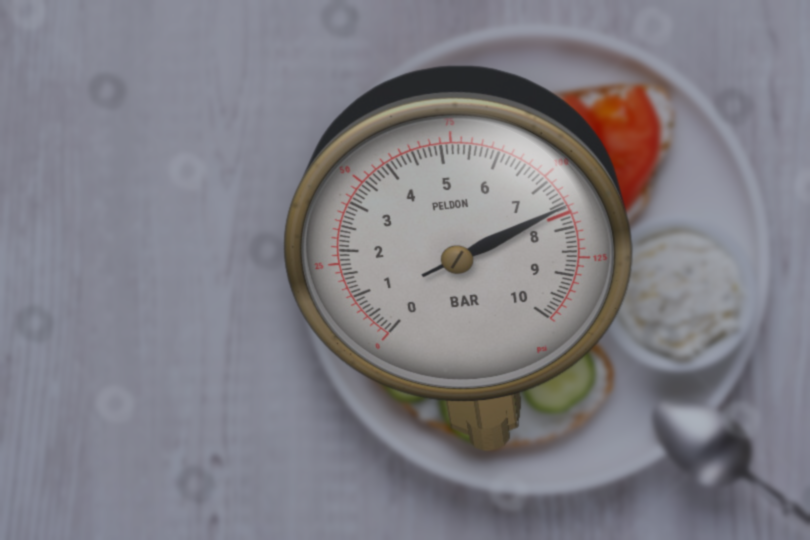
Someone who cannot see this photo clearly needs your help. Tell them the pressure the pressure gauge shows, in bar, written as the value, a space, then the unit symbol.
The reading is 7.5 bar
